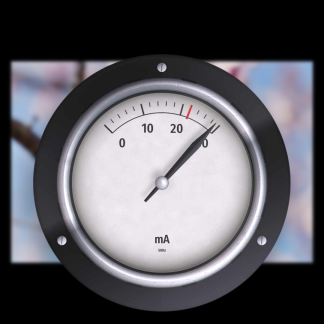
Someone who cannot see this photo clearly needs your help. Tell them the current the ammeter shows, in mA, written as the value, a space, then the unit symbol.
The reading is 29 mA
